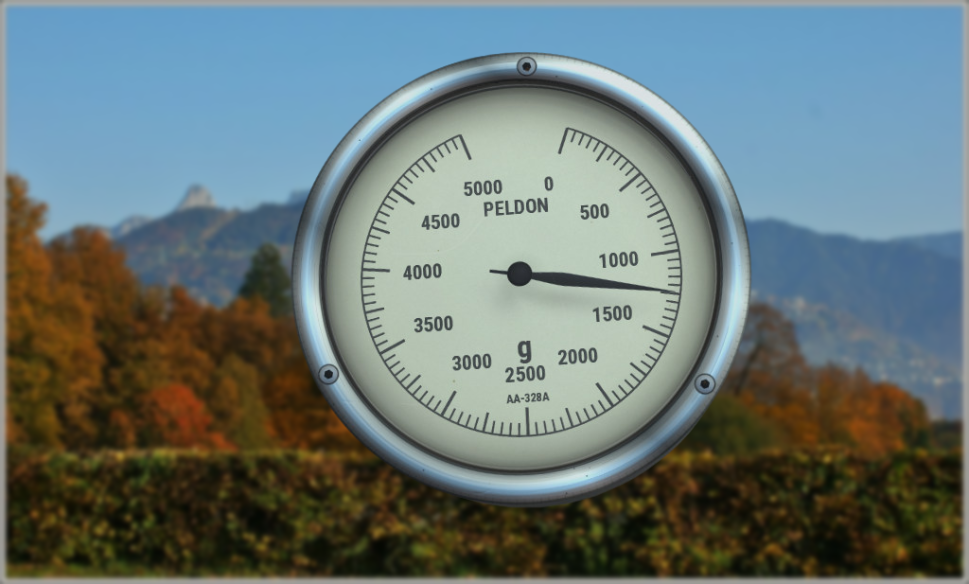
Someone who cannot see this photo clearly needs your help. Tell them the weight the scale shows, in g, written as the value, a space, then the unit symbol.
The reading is 1250 g
